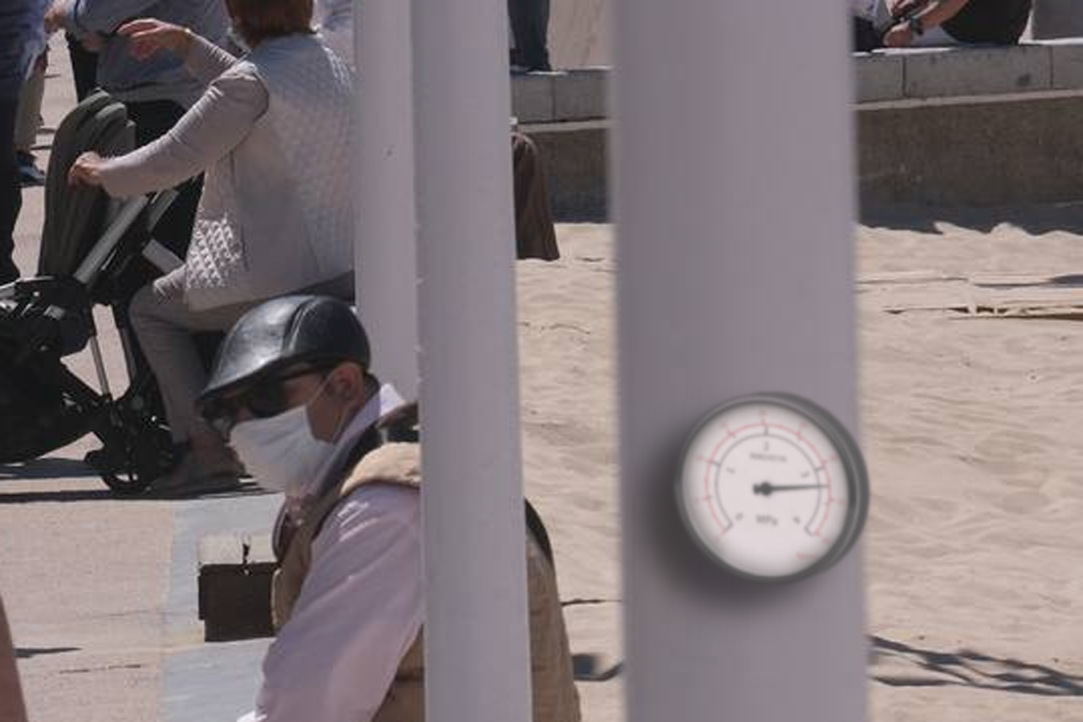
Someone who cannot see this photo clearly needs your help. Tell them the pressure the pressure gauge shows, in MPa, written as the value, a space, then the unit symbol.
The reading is 3.25 MPa
